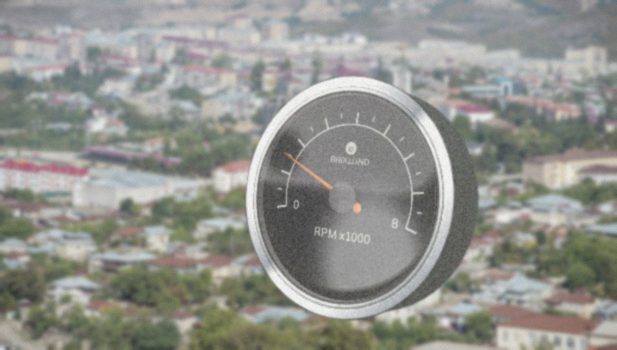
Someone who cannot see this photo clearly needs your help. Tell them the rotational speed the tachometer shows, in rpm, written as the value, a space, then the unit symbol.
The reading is 1500 rpm
